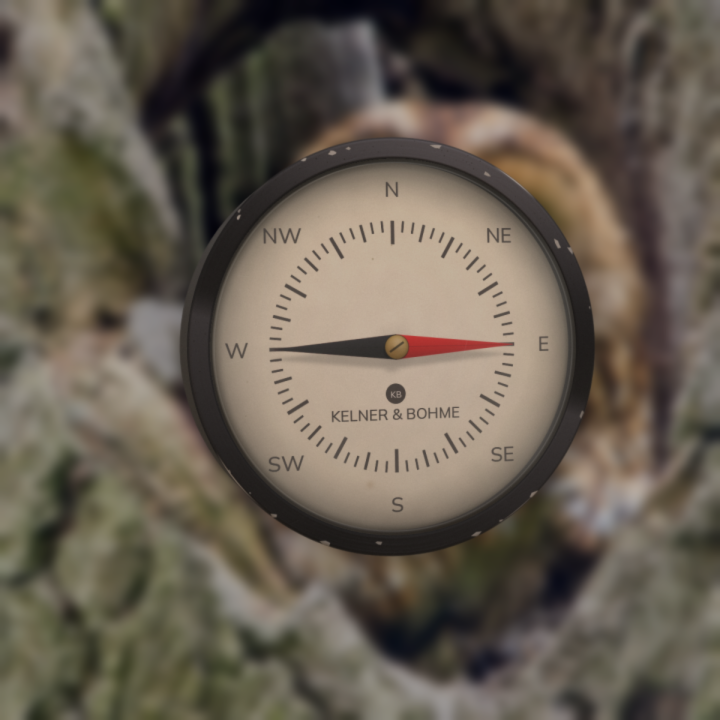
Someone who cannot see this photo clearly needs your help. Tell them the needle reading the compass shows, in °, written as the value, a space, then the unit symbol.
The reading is 90 °
